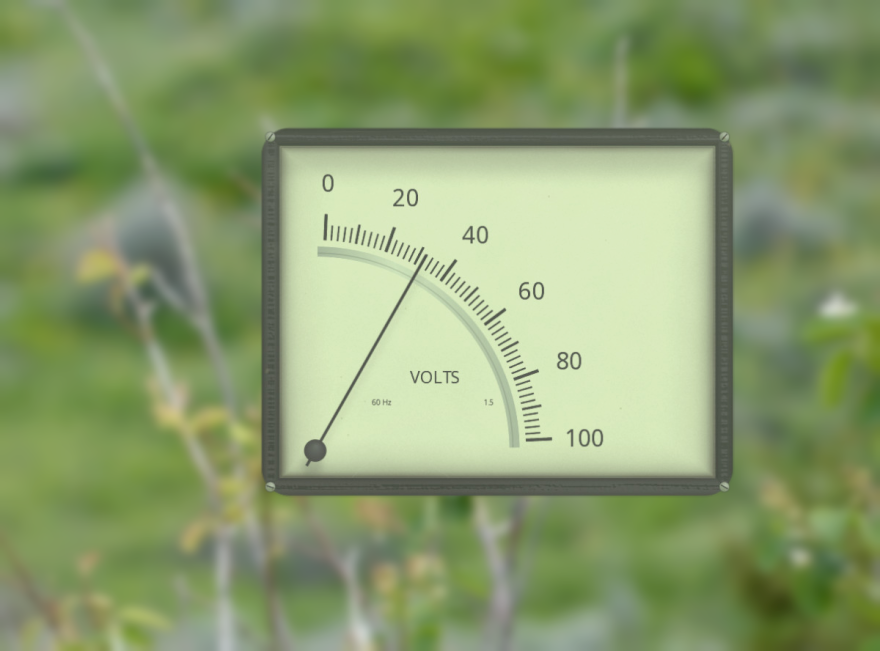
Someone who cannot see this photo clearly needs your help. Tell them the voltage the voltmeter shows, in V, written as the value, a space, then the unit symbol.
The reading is 32 V
